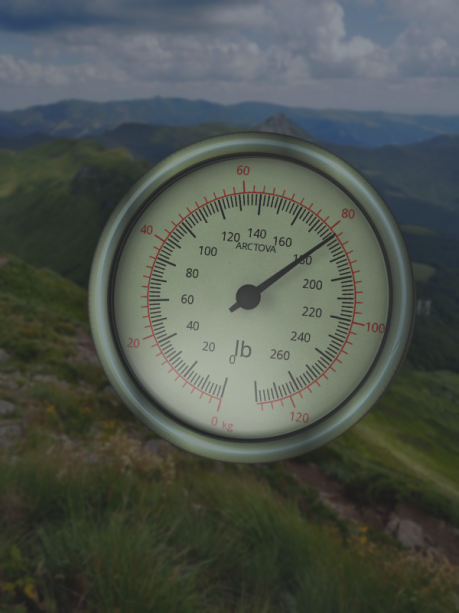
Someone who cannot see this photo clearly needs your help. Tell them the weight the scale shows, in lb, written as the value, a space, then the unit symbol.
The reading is 180 lb
